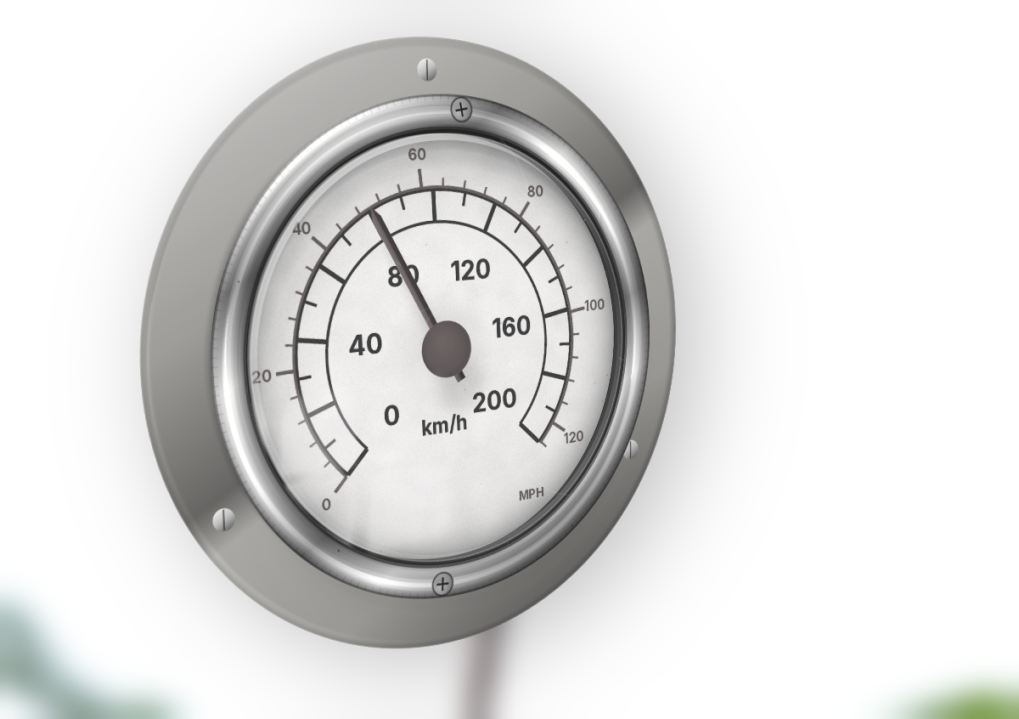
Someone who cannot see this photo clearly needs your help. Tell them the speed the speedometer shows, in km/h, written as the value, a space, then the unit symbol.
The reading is 80 km/h
